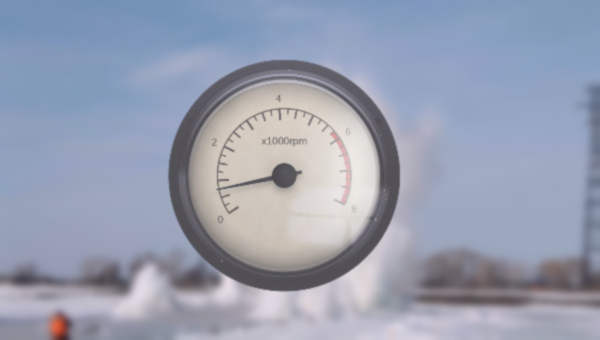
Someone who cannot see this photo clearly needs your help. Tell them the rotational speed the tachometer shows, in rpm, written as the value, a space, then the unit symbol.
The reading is 750 rpm
